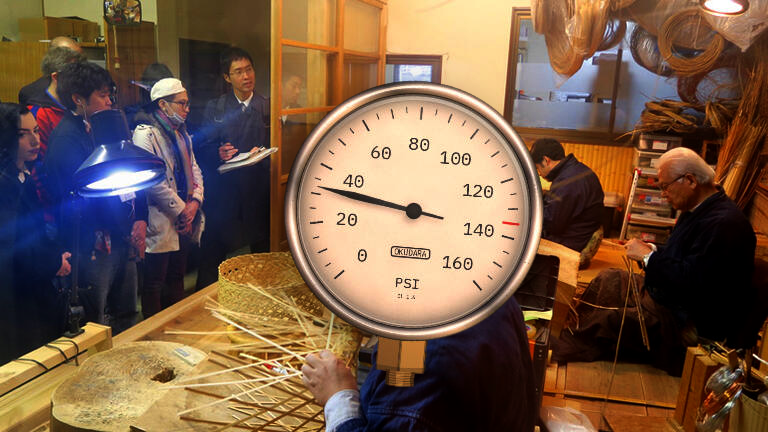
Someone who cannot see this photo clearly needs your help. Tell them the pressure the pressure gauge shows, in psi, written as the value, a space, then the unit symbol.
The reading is 32.5 psi
